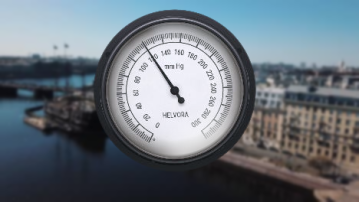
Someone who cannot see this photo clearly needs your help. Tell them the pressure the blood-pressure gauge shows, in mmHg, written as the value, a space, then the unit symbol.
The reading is 120 mmHg
